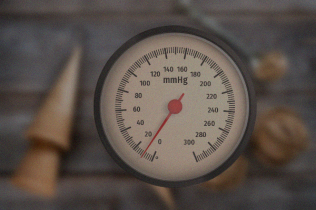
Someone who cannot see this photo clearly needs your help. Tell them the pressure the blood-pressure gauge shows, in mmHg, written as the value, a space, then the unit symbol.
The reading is 10 mmHg
